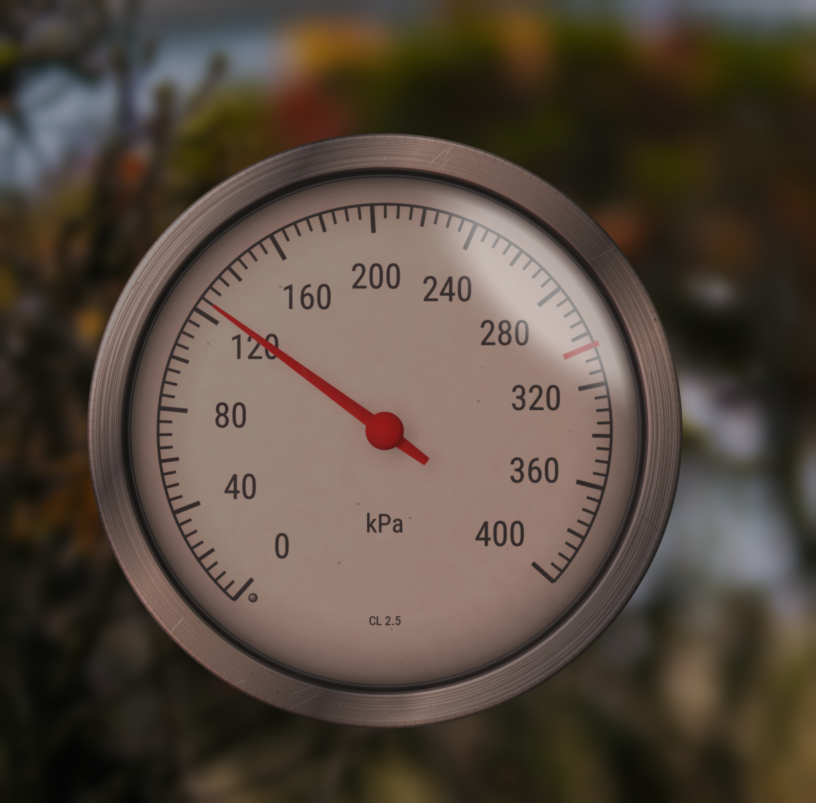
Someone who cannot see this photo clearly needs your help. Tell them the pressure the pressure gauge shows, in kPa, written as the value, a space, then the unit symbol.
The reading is 125 kPa
